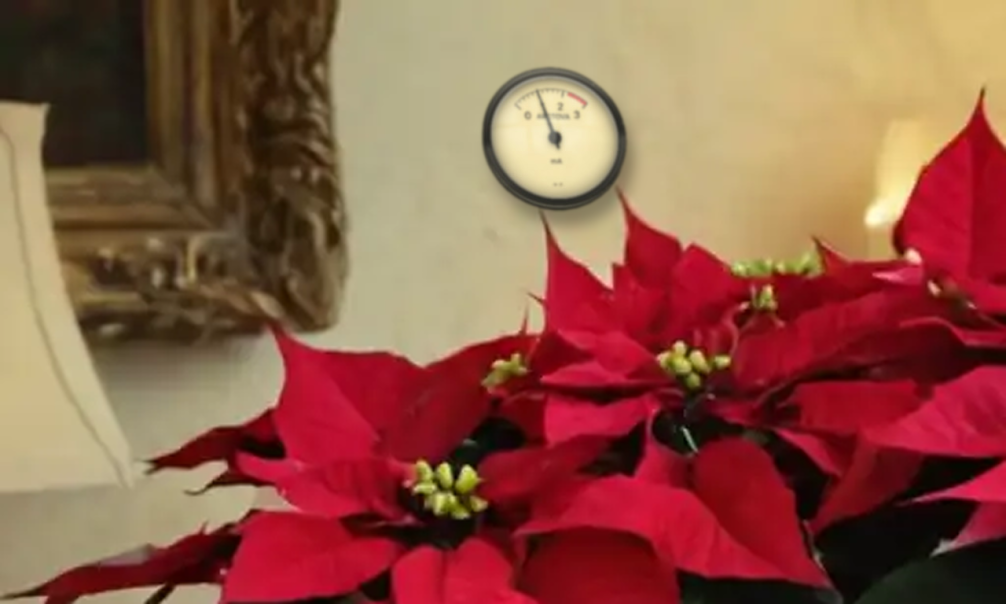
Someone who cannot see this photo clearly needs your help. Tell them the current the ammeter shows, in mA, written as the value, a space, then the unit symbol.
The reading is 1 mA
